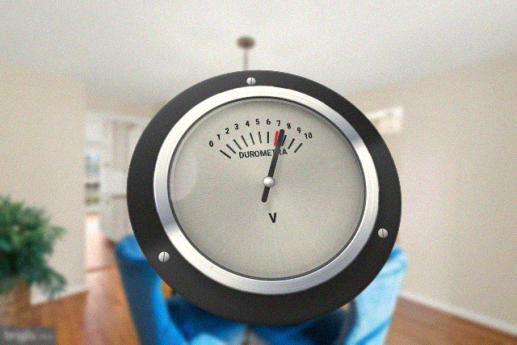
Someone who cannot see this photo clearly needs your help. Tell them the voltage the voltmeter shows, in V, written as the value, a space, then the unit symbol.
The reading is 7.5 V
